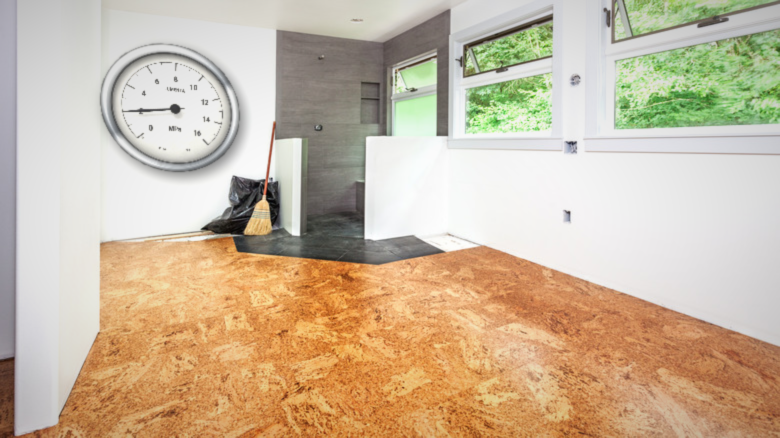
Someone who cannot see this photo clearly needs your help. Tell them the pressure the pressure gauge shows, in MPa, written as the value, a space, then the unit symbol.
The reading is 2 MPa
